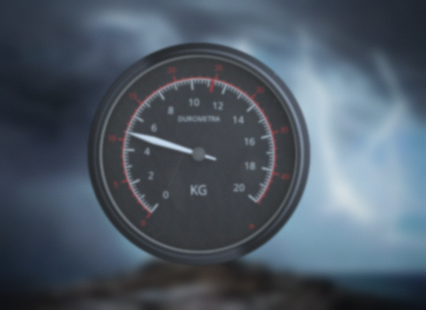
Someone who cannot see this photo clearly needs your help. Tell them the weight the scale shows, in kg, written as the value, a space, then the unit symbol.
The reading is 5 kg
